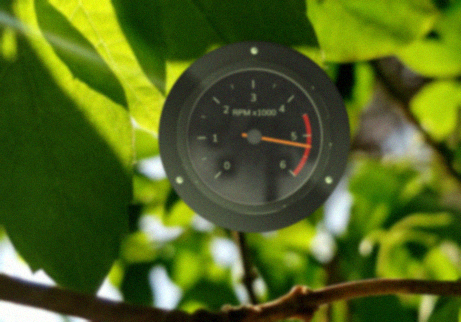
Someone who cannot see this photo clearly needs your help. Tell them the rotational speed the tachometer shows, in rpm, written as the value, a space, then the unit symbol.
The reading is 5250 rpm
